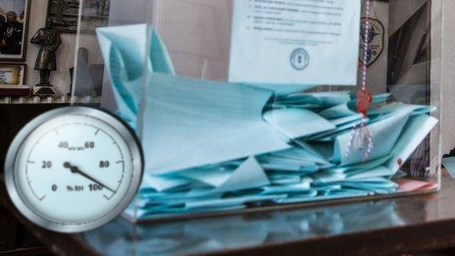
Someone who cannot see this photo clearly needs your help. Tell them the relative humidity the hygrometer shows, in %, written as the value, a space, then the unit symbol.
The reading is 95 %
